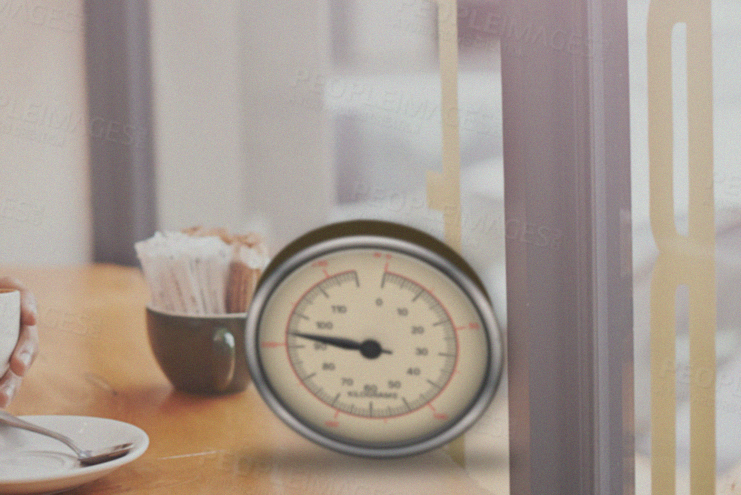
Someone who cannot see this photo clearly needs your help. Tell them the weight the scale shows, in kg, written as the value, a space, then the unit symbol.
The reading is 95 kg
